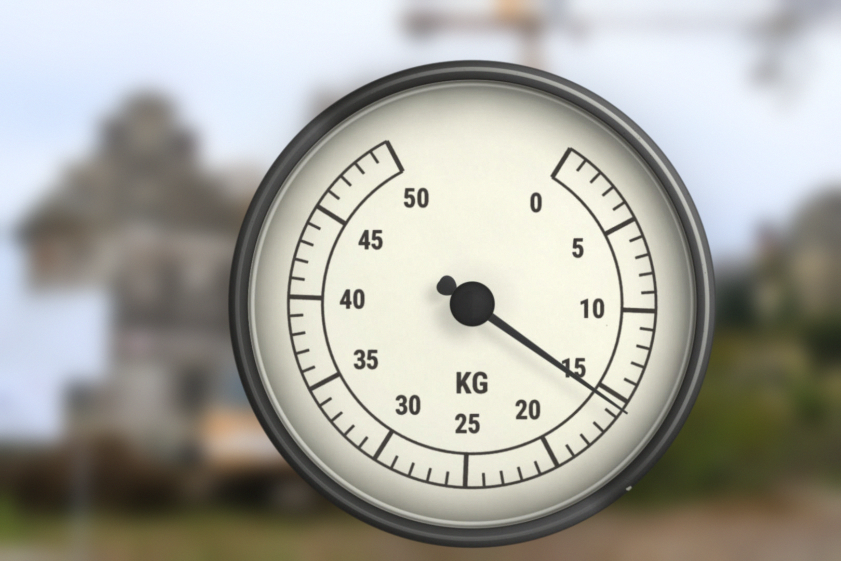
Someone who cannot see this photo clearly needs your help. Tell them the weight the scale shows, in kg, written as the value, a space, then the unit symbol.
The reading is 15.5 kg
